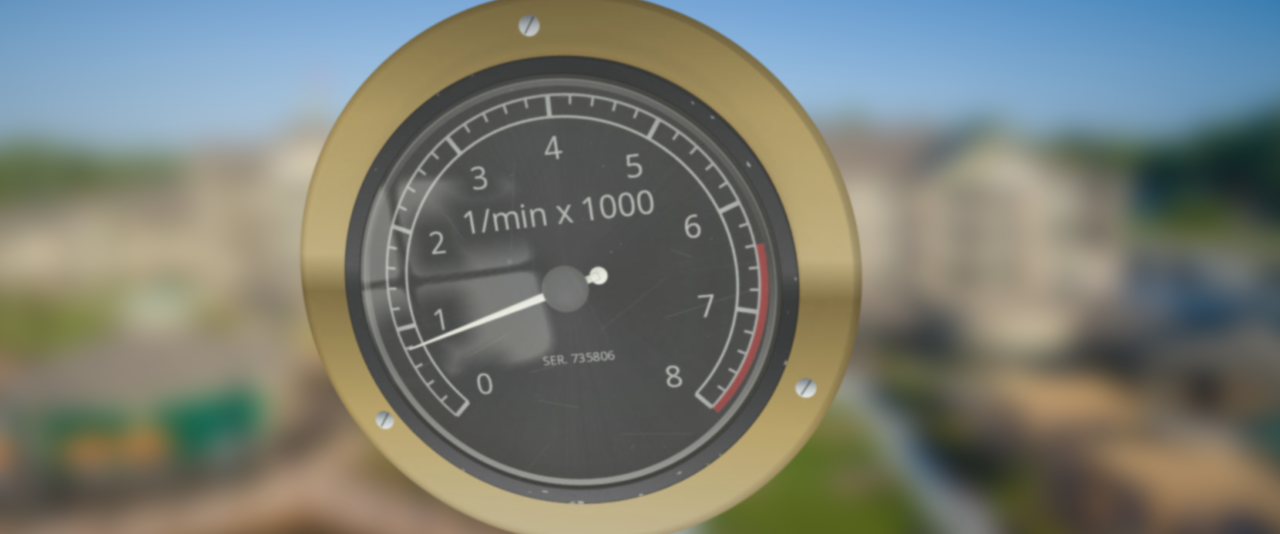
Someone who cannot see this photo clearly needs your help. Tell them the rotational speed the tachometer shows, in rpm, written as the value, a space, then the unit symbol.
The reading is 800 rpm
